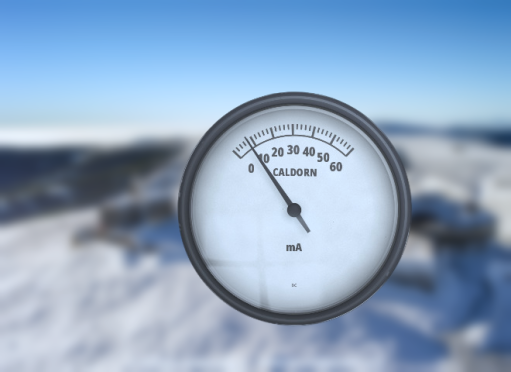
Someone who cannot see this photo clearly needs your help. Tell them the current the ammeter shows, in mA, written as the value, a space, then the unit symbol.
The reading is 8 mA
